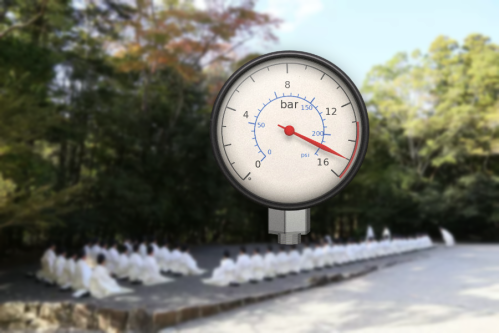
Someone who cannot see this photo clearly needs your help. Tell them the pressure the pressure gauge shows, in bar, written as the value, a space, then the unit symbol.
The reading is 15 bar
